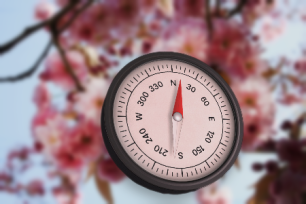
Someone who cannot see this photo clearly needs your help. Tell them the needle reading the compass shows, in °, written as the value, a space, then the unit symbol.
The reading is 10 °
